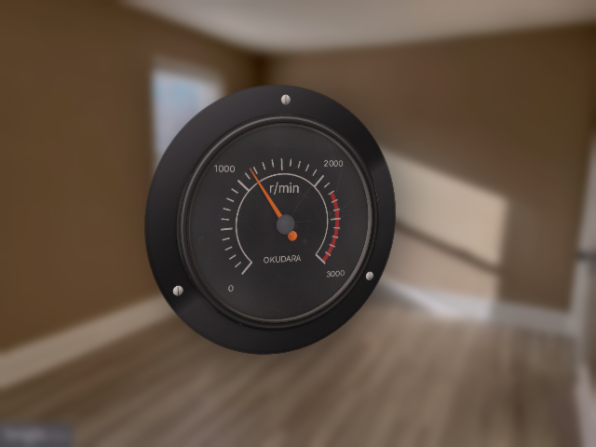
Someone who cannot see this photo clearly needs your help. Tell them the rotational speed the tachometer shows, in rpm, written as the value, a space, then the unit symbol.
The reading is 1150 rpm
